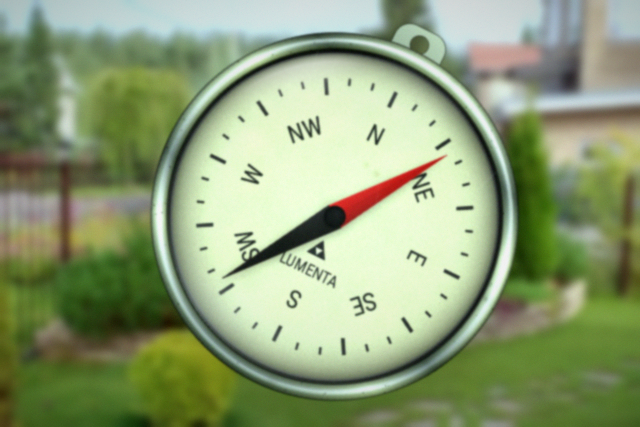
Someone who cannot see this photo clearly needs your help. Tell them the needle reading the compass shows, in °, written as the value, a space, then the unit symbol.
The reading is 35 °
